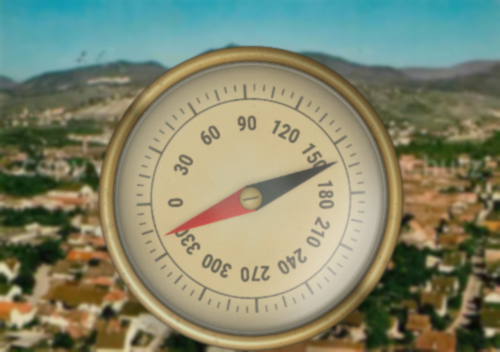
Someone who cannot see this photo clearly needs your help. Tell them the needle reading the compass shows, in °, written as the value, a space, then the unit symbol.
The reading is 340 °
